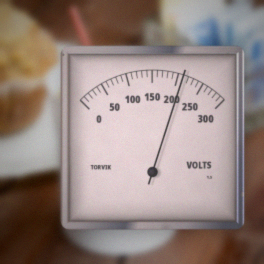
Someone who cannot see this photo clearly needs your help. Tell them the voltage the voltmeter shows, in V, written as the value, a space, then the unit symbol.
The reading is 210 V
